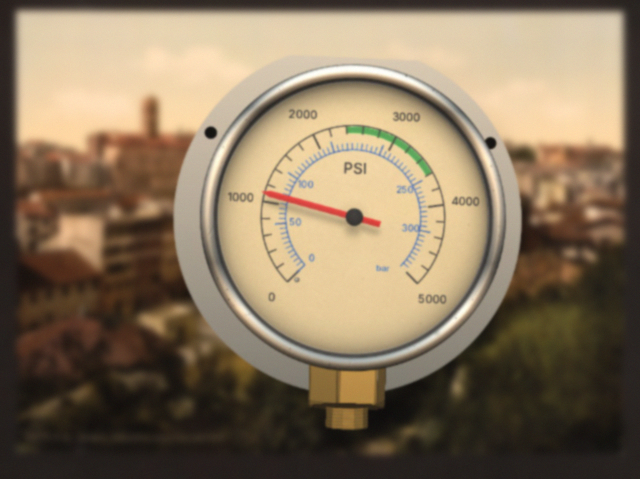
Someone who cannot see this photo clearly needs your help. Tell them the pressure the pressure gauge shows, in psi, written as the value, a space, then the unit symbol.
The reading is 1100 psi
